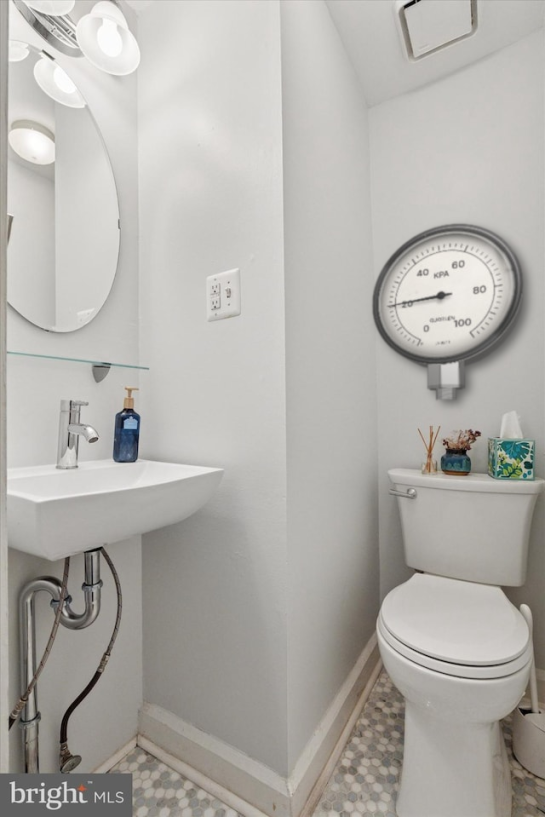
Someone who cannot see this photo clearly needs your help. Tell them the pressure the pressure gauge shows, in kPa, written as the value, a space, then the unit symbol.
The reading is 20 kPa
